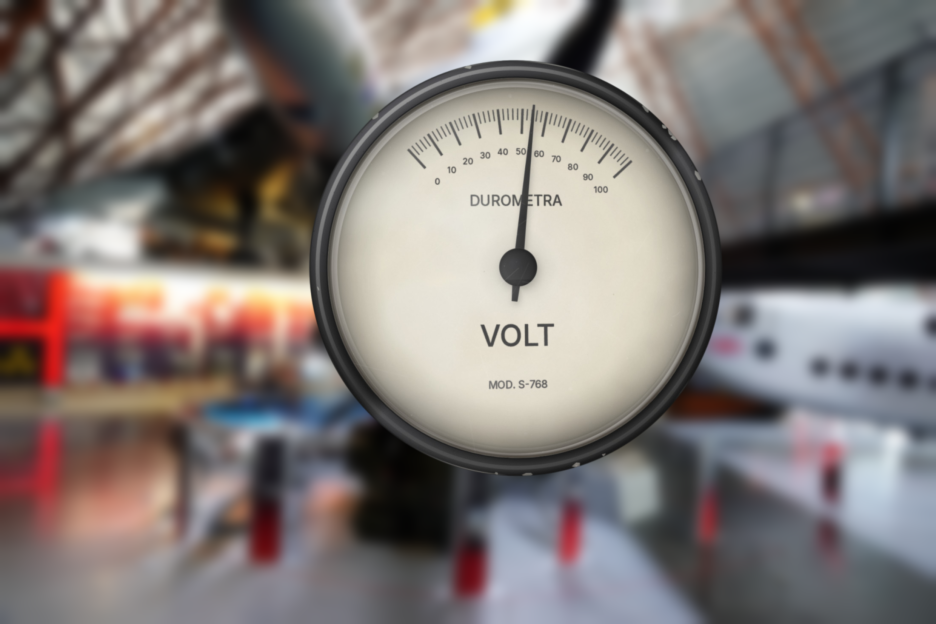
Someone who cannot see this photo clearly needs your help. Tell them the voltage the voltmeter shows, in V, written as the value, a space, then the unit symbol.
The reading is 54 V
